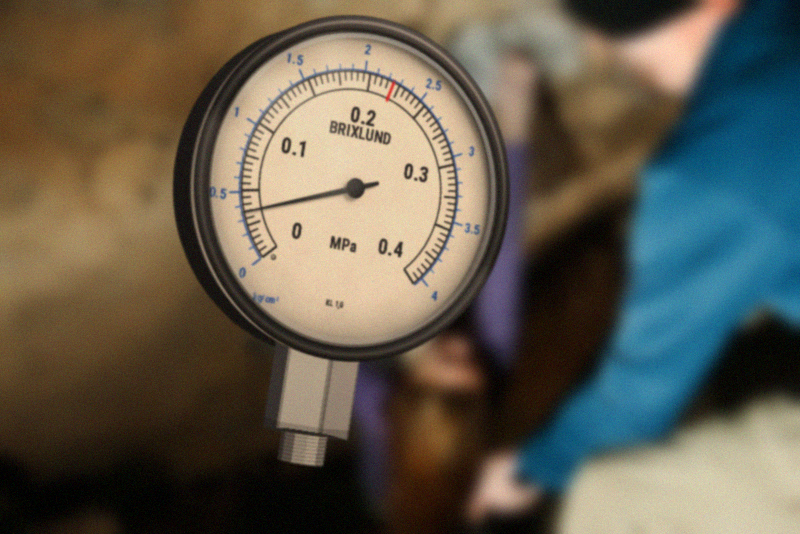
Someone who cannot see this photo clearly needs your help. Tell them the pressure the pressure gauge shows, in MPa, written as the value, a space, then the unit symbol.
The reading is 0.035 MPa
